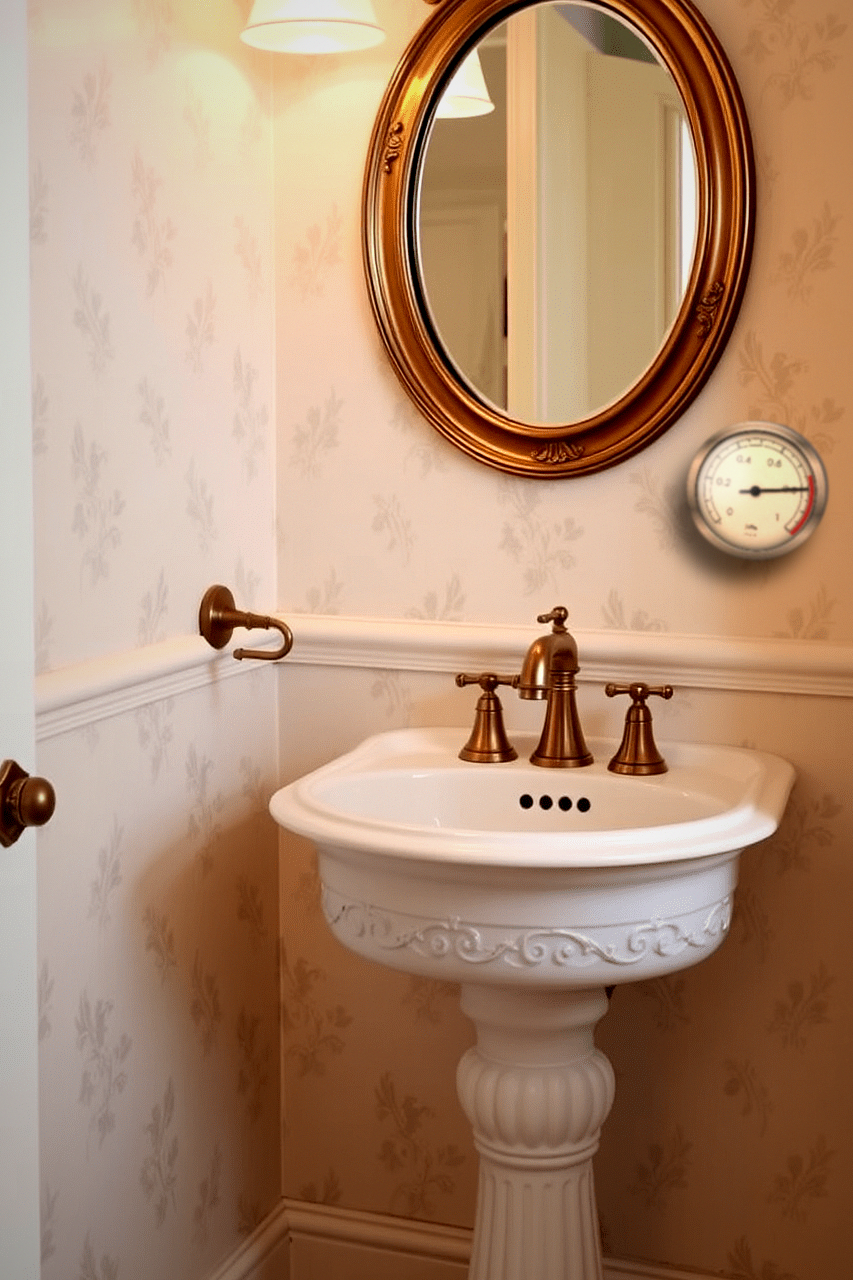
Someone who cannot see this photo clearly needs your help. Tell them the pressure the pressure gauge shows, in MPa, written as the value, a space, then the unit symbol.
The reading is 0.8 MPa
